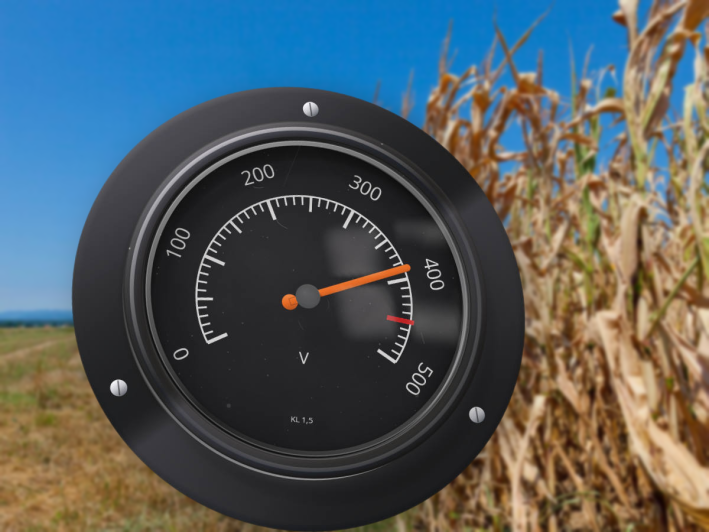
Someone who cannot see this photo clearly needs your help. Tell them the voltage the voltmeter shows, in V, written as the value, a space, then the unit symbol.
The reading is 390 V
